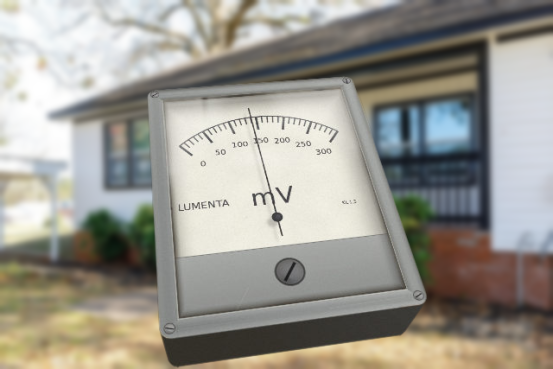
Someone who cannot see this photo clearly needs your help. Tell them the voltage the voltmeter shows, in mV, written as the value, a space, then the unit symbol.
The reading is 140 mV
